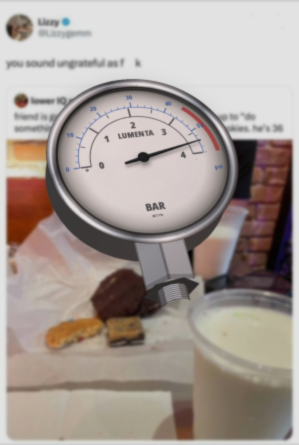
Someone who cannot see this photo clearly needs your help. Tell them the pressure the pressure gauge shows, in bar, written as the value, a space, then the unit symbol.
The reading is 3.75 bar
